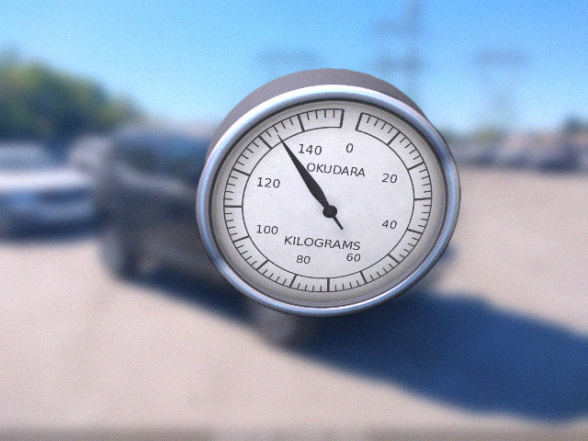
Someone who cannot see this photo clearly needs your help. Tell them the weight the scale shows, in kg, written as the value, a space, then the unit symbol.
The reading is 134 kg
